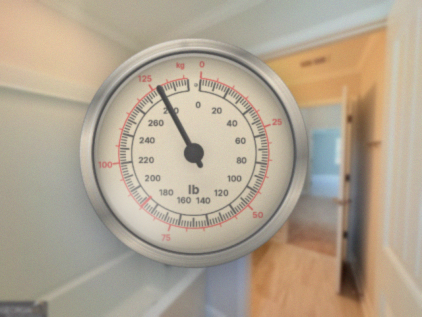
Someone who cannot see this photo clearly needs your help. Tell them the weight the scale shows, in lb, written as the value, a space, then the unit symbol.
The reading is 280 lb
